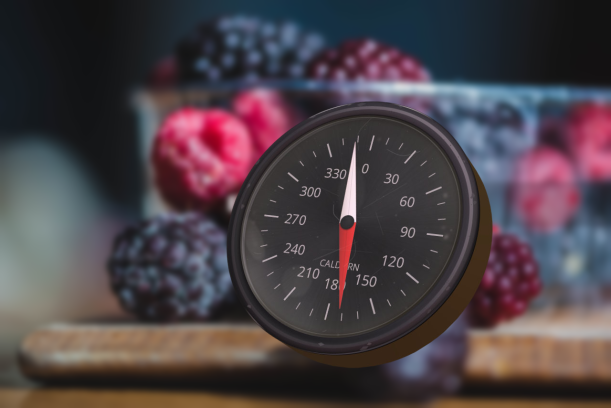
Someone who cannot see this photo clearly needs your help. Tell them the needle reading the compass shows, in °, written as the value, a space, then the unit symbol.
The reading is 170 °
